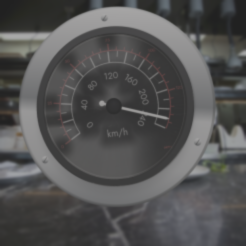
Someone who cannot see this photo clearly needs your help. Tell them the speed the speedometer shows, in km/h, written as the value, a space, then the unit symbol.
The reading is 230 km/h
